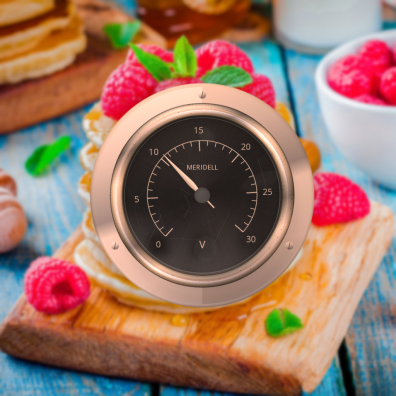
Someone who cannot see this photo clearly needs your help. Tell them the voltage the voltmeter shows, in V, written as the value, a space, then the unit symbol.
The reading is 10.5 V
